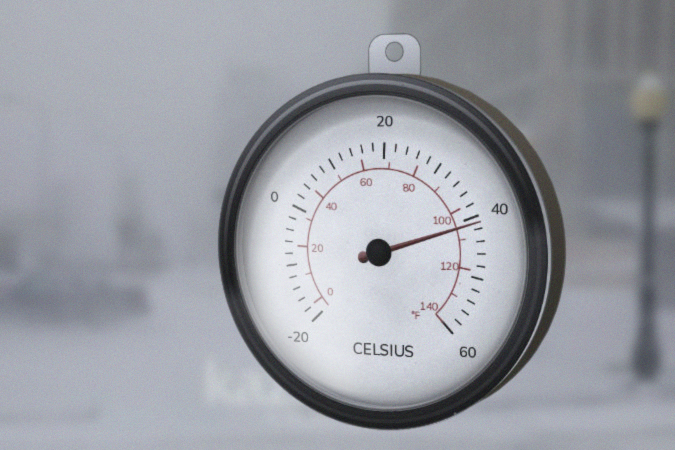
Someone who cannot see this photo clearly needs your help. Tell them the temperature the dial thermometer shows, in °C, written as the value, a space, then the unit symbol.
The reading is 41 °C
